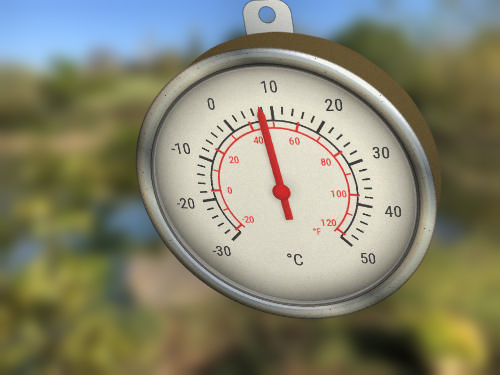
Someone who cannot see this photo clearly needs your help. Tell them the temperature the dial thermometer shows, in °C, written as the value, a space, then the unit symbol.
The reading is 8 °C
